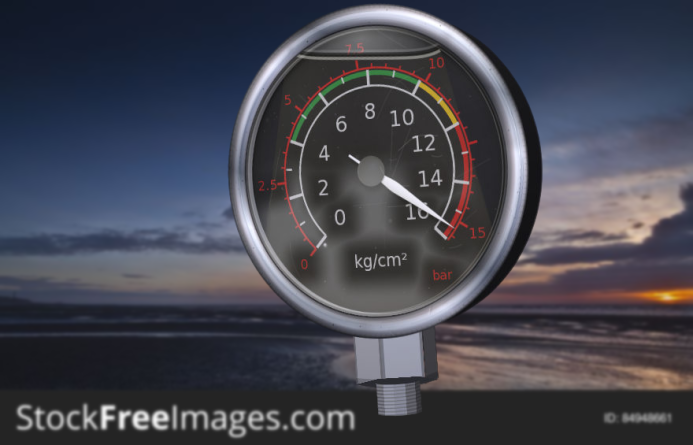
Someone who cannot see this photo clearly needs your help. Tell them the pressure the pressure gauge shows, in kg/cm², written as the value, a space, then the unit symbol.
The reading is 15.5 kg/cm²
